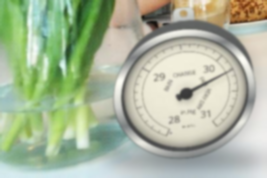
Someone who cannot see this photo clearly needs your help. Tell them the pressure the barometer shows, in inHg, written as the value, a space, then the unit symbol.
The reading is 30.2 inHg
